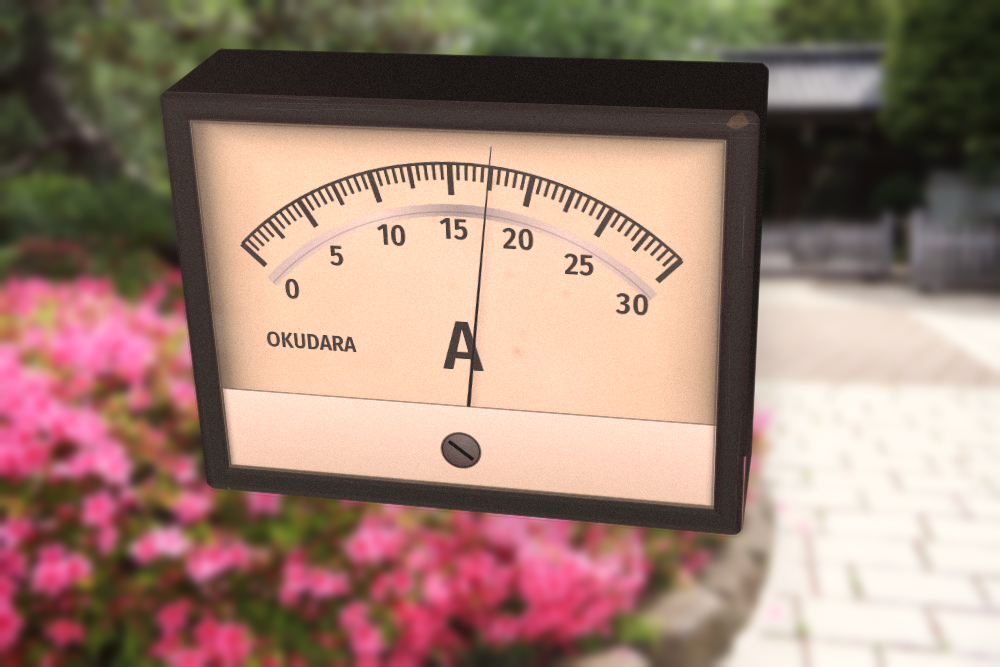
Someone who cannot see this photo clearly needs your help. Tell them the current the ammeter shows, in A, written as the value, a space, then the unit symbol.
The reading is 17.5 A
